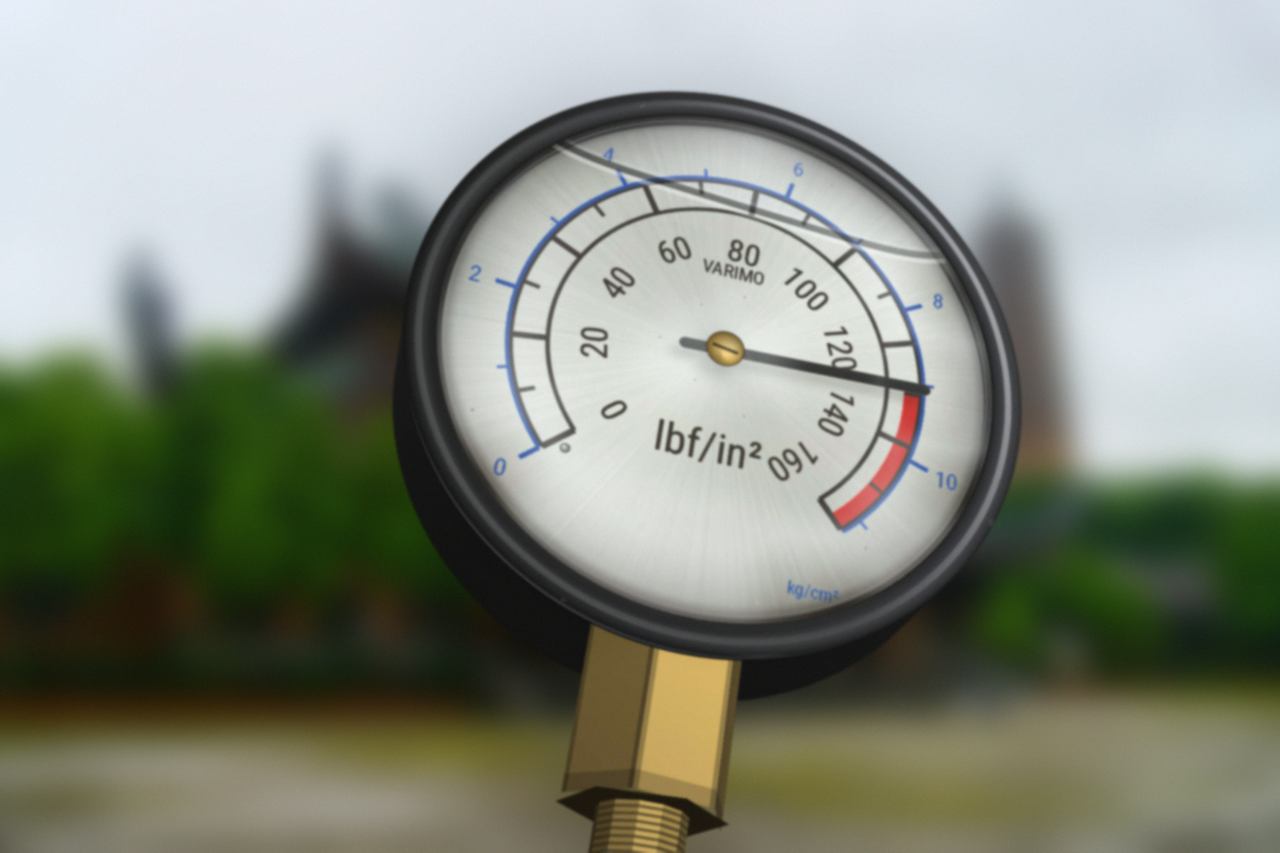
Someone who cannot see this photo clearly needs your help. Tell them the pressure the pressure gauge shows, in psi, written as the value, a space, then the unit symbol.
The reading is 130 psi
